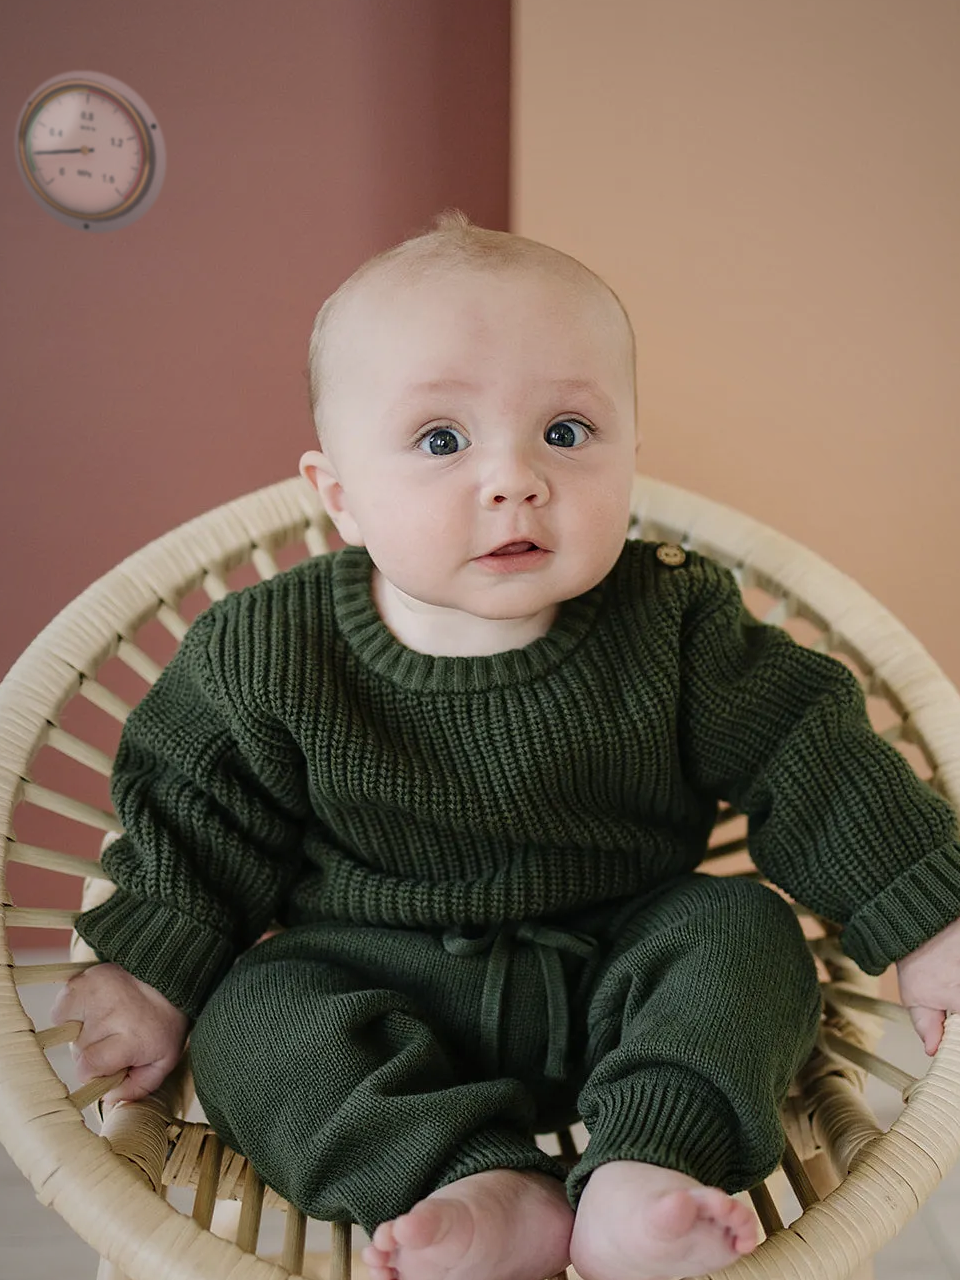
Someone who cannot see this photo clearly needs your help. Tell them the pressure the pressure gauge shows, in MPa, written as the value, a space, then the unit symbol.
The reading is 0.2 MPa
